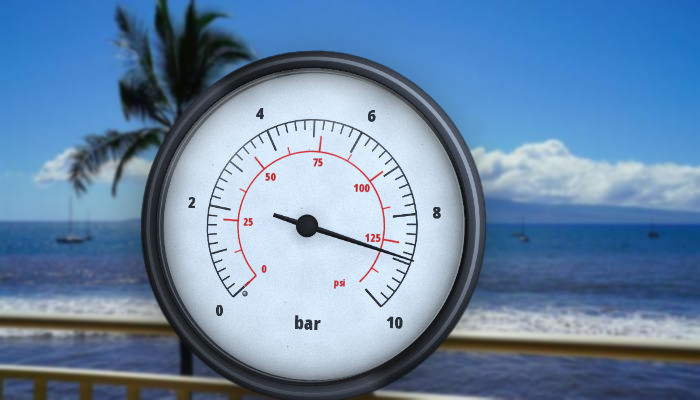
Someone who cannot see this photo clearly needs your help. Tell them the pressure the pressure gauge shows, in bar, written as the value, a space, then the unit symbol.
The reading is 8.9 bar
